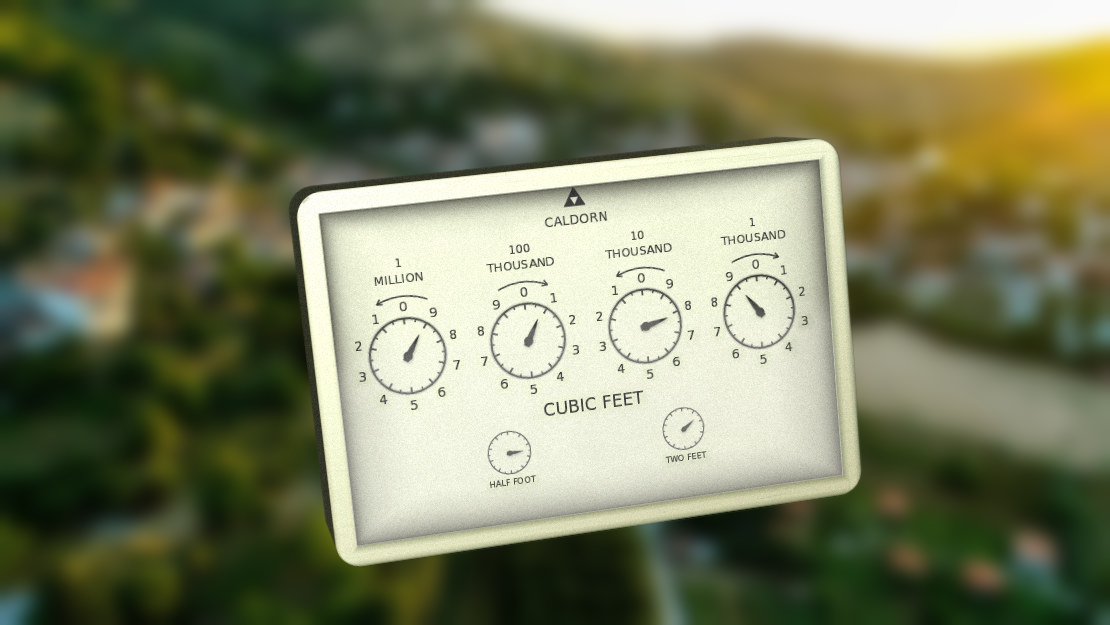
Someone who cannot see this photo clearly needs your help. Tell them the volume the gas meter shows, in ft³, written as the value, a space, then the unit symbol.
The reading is 907900 ft³
